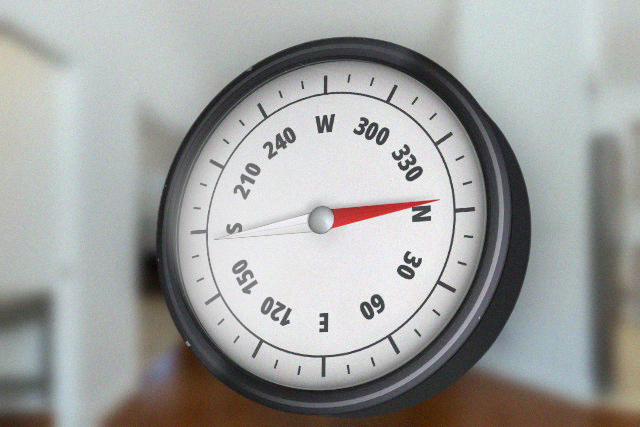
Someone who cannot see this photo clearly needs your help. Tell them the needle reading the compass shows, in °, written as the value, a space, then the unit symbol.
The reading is 355 °
